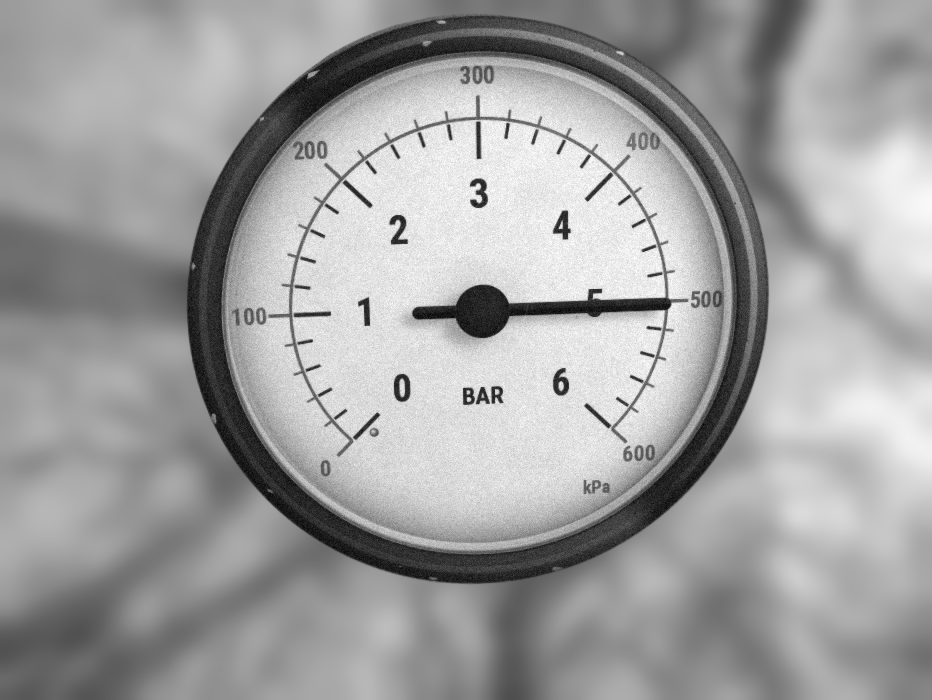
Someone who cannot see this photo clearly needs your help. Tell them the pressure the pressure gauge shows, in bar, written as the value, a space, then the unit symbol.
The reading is 5 bar
